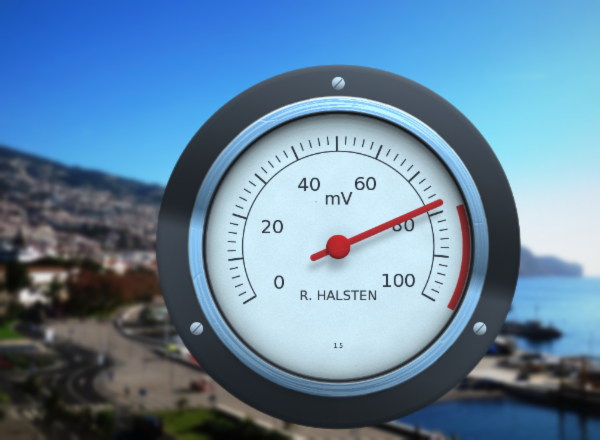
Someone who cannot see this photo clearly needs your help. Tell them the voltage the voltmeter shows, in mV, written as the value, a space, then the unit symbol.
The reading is 78 mV
